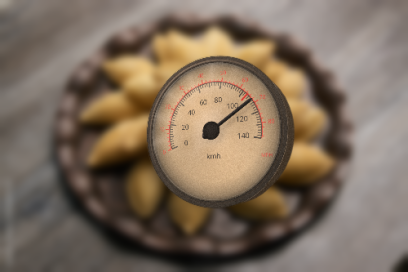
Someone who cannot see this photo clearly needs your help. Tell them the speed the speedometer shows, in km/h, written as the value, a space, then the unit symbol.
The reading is 110 km/h
